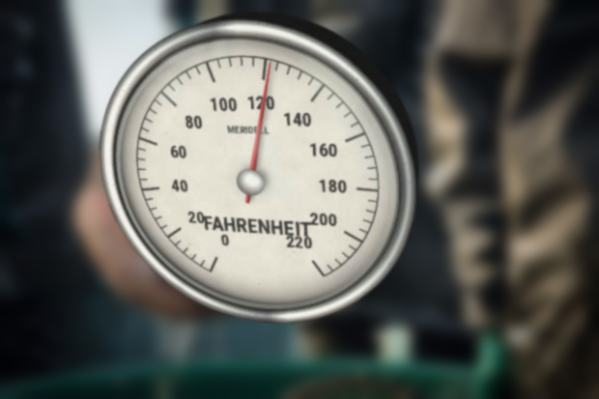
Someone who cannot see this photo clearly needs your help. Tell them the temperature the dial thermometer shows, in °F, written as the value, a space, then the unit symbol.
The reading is 122 °F
